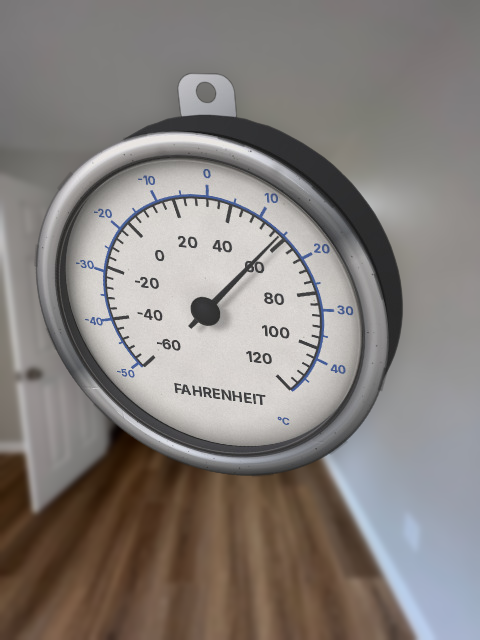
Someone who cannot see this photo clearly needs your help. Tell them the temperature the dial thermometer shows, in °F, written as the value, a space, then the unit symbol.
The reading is 58 °F
